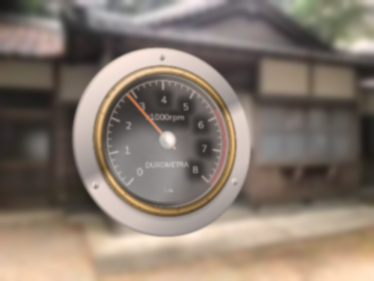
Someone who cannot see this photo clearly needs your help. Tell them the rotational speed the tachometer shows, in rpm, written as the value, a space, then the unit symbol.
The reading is 2800 rpm
